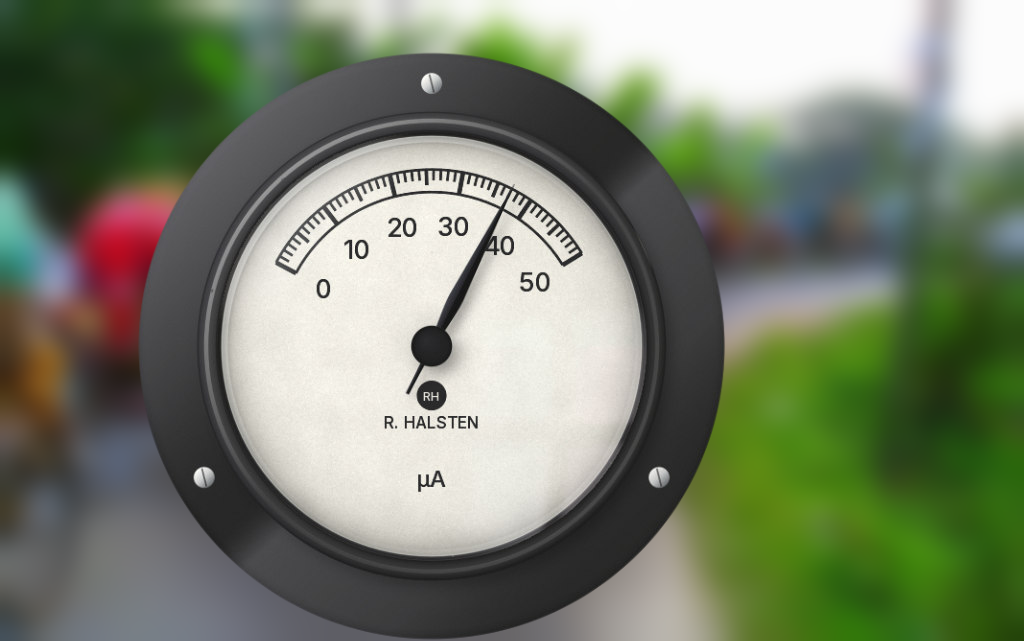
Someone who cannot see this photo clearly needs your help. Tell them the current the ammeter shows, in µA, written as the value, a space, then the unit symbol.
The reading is 37 µA
